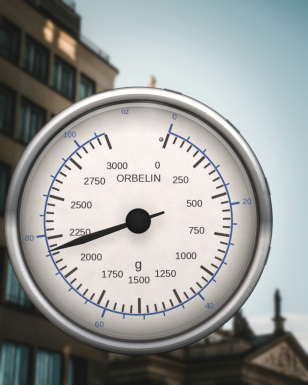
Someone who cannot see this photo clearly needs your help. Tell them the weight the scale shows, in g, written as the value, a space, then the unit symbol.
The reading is 2175 g
